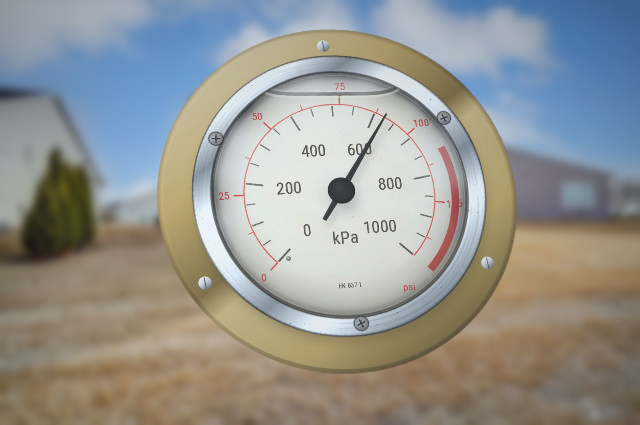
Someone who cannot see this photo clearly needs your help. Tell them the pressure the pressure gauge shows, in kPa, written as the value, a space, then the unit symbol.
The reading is 625 kPa
